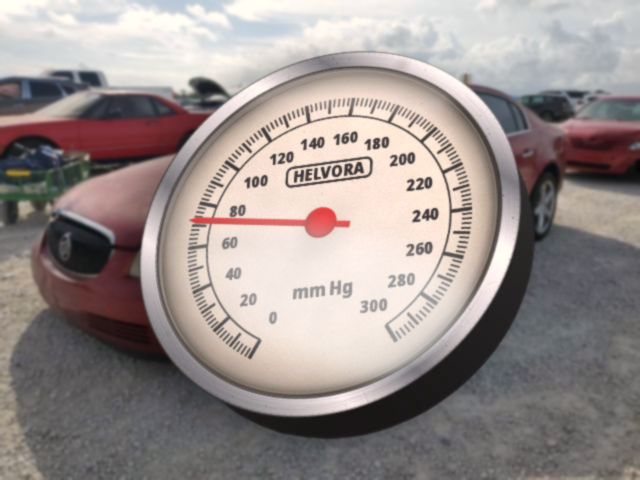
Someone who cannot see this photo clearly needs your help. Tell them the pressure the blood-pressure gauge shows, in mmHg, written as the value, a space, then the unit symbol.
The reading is 70 mmHg
